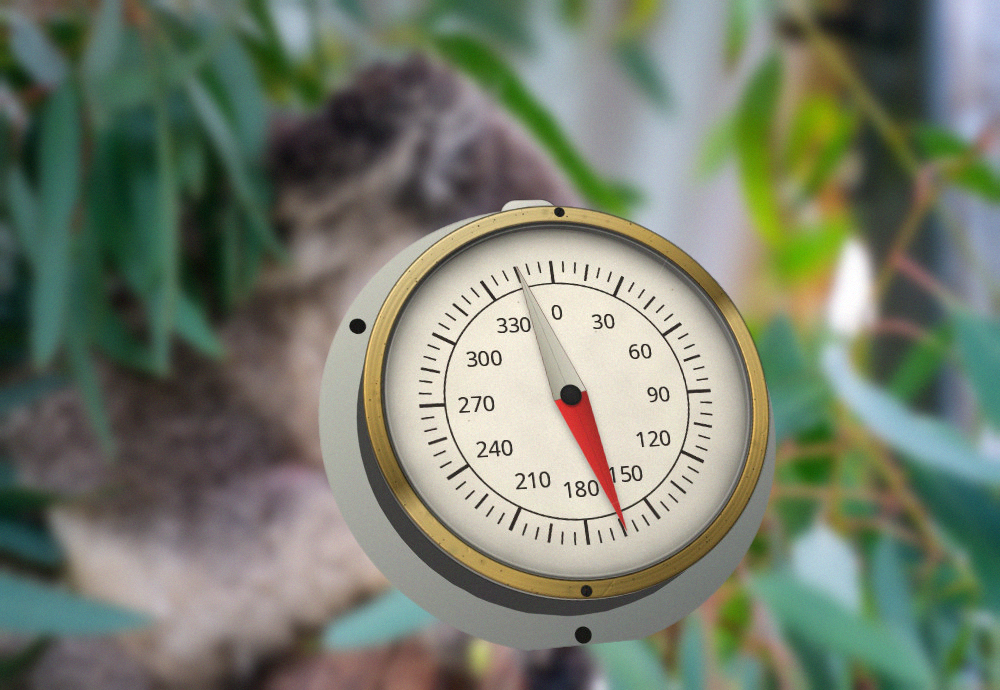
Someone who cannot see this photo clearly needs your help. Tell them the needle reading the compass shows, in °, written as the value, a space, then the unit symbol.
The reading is 165 °
